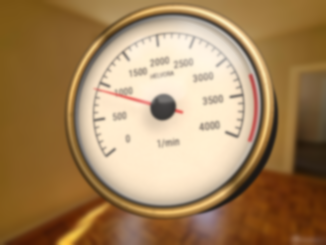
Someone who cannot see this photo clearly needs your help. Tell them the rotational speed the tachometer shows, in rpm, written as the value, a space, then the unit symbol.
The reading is 900 rpm
